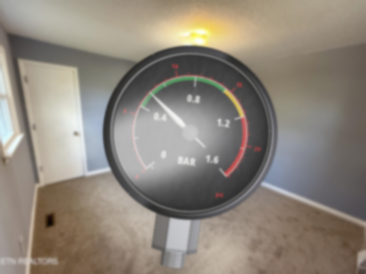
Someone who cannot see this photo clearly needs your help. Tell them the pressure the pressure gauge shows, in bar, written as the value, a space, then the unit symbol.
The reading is 0.5 bar
